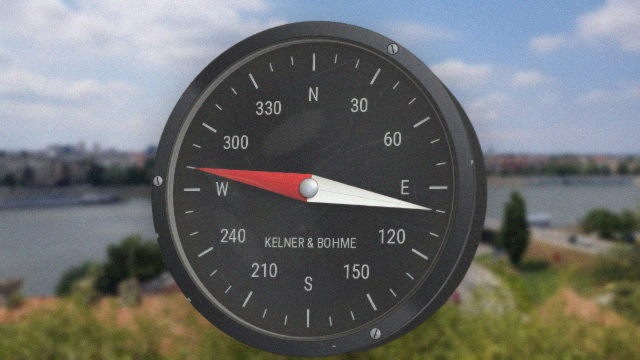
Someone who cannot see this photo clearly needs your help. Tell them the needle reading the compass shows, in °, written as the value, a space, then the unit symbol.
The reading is 280 °
